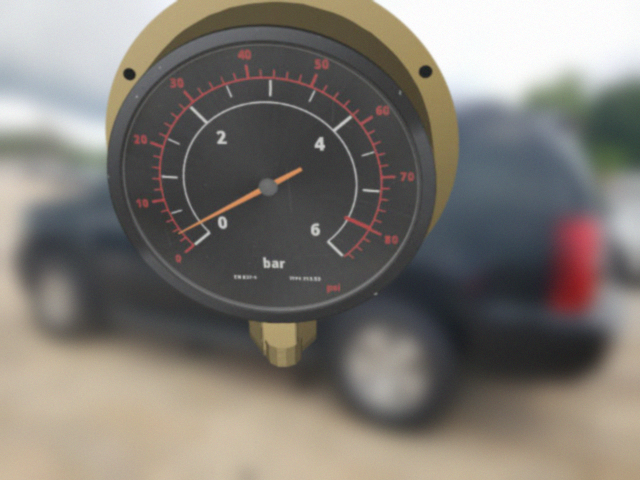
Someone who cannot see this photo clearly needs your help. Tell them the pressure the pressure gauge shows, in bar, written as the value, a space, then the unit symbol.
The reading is 0.25 bar
